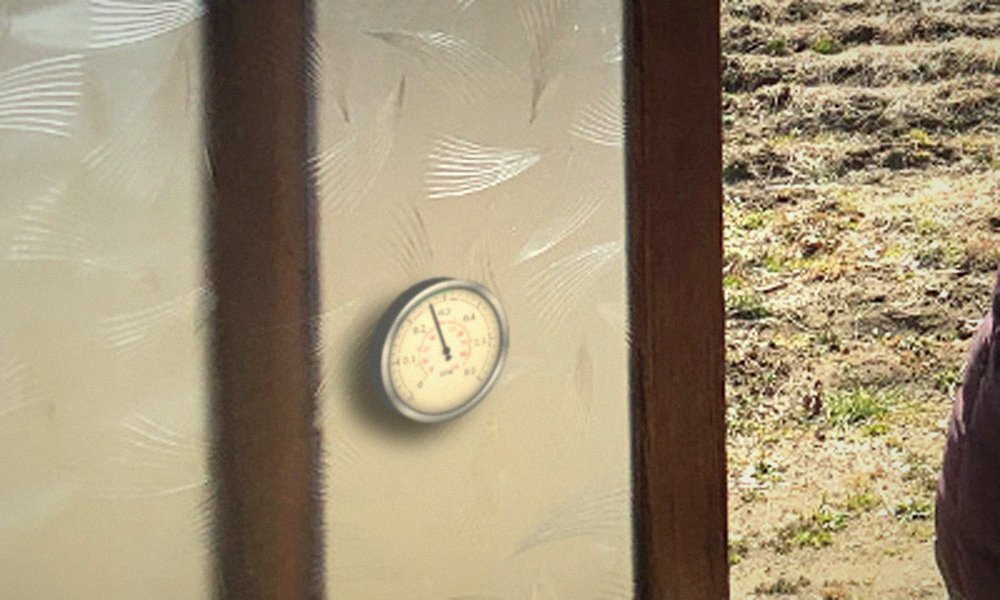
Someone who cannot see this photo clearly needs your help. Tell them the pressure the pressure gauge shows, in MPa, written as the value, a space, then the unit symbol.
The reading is 0.26 MPa
